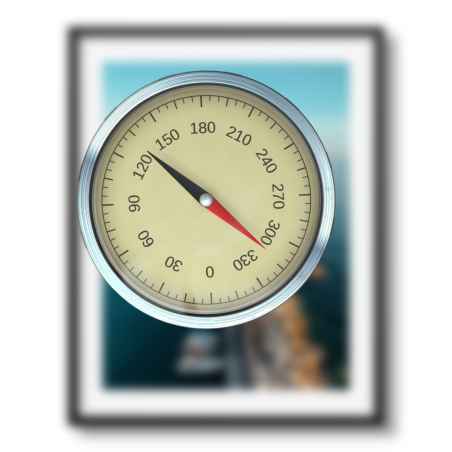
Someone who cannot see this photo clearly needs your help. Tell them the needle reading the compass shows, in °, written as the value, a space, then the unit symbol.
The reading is 312.5 °
